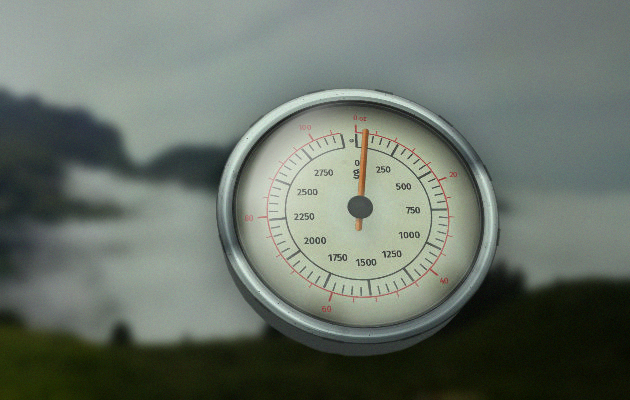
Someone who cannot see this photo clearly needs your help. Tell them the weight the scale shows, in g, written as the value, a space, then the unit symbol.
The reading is 50 g
